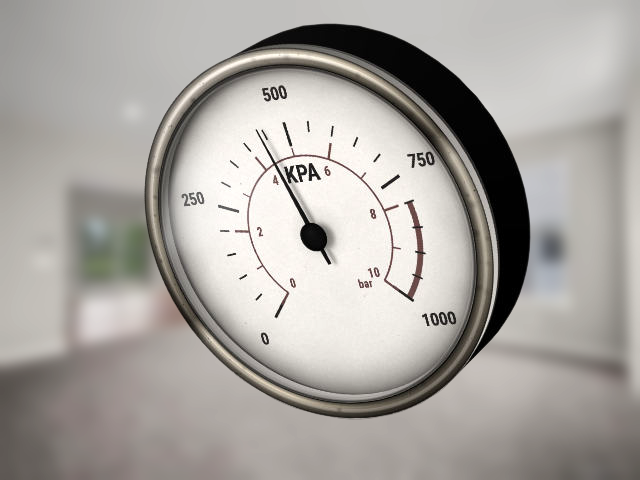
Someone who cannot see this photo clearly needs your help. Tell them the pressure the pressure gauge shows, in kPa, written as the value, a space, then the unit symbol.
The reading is 450 kPa
